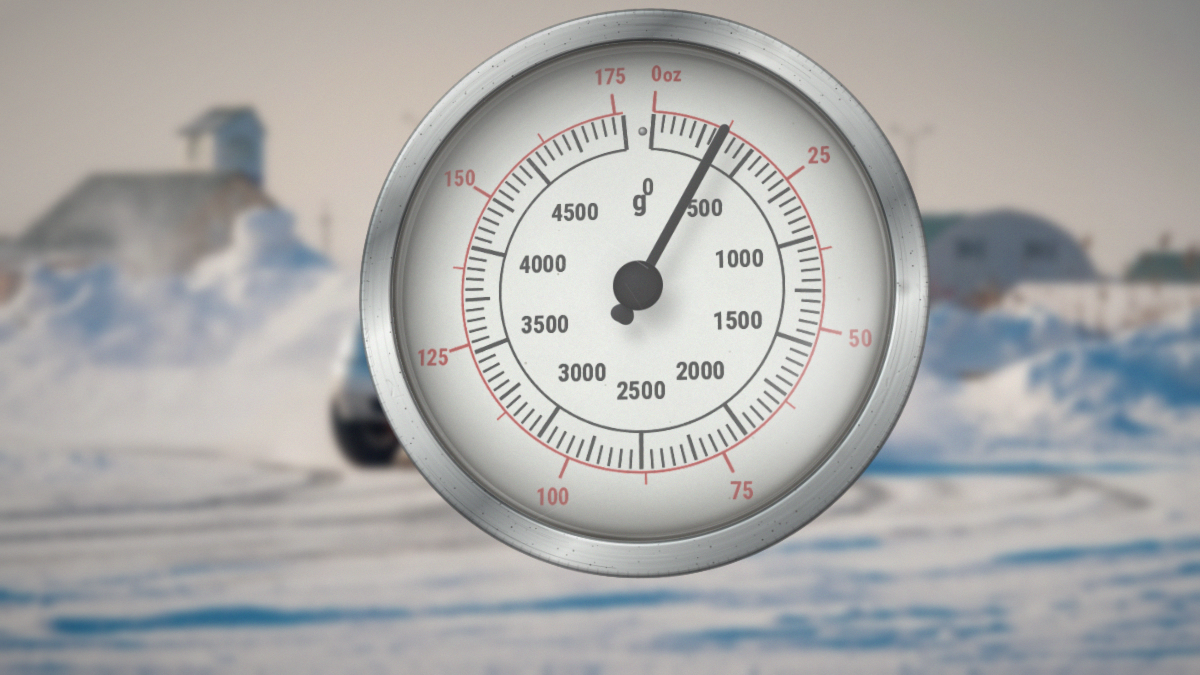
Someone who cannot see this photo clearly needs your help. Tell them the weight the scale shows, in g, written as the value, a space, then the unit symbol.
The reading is 350 g
